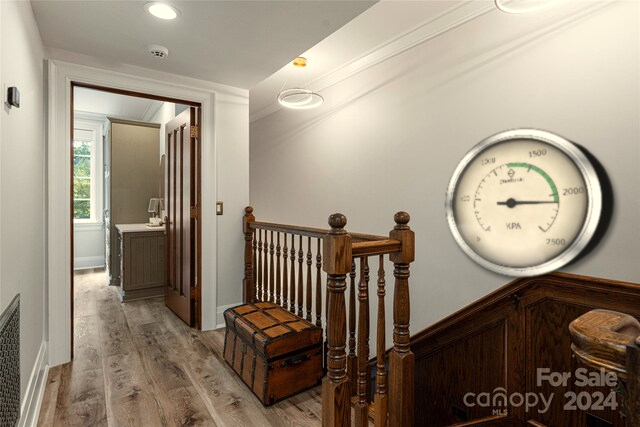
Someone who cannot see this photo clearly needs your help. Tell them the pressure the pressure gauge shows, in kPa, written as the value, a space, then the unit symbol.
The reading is 2100 kPa
